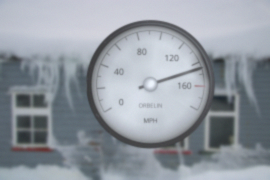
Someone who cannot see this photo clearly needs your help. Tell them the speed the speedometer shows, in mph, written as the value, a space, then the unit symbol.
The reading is 145 mph
